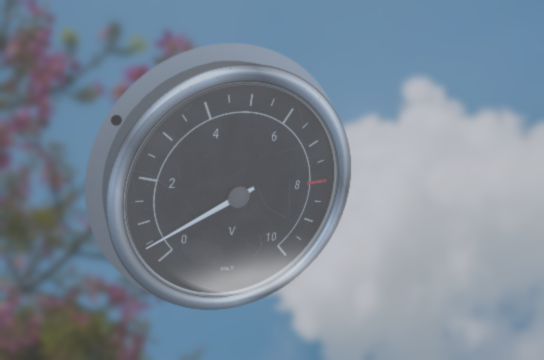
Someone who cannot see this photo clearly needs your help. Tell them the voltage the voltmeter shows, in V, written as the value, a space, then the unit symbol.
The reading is 0.5 V
